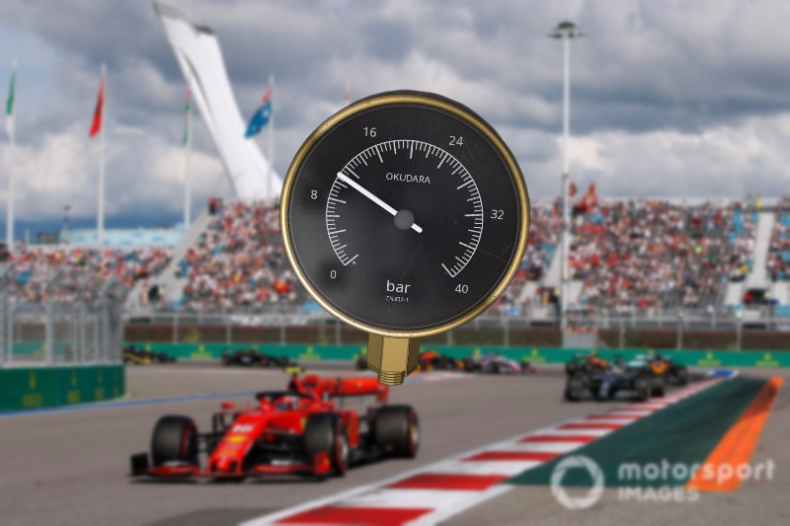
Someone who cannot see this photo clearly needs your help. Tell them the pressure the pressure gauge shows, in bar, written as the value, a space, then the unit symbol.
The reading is 11 bar
